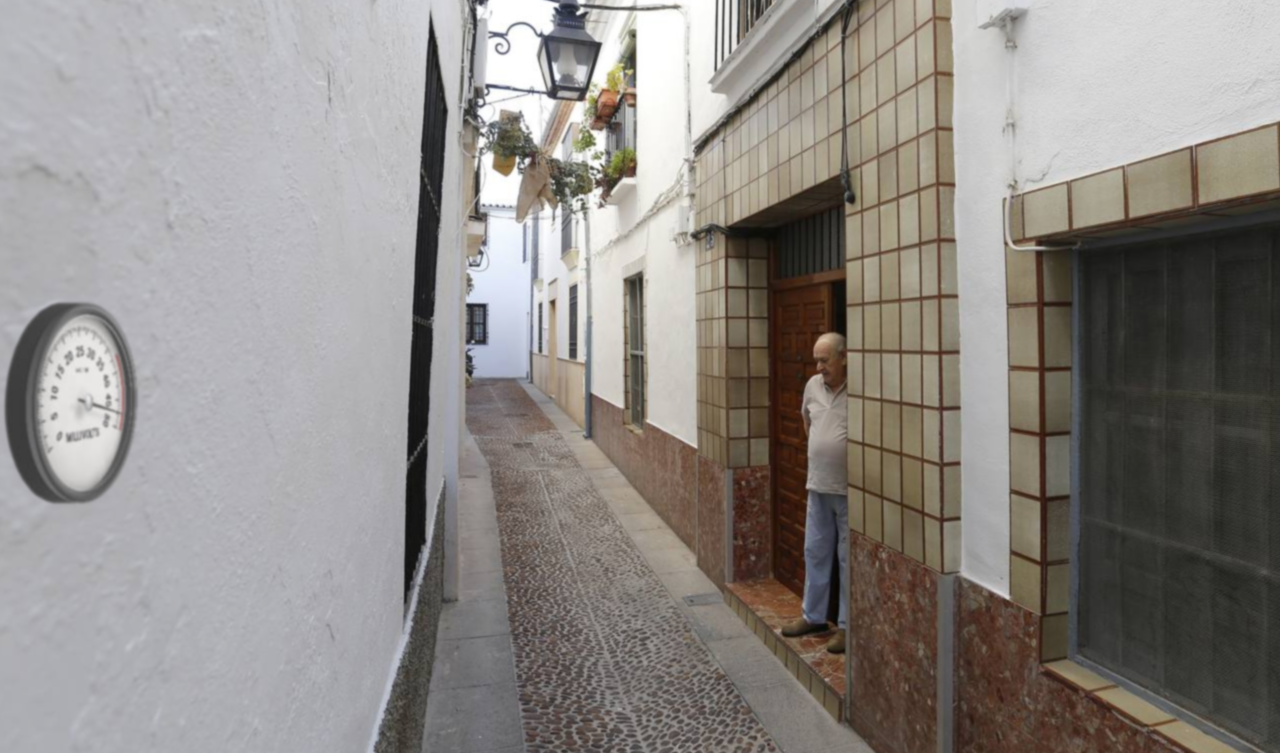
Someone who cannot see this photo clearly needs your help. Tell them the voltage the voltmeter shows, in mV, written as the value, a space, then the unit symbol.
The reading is 47.5 mV
